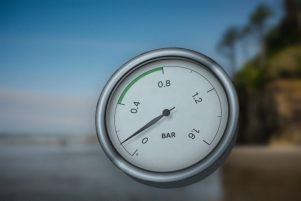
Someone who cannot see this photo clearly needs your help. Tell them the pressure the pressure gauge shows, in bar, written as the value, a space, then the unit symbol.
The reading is 0.1 bar
